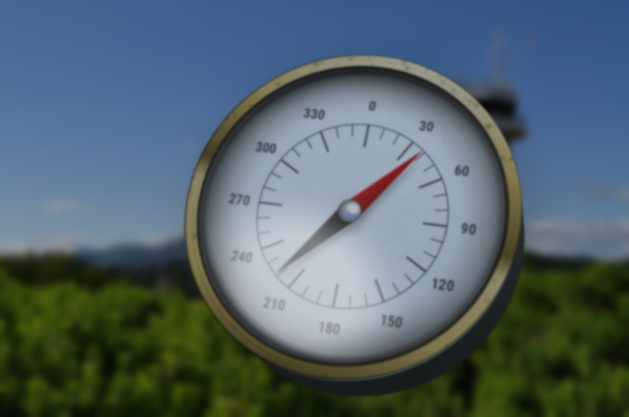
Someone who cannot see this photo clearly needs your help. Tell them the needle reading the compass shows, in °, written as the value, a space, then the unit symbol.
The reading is 40 °
